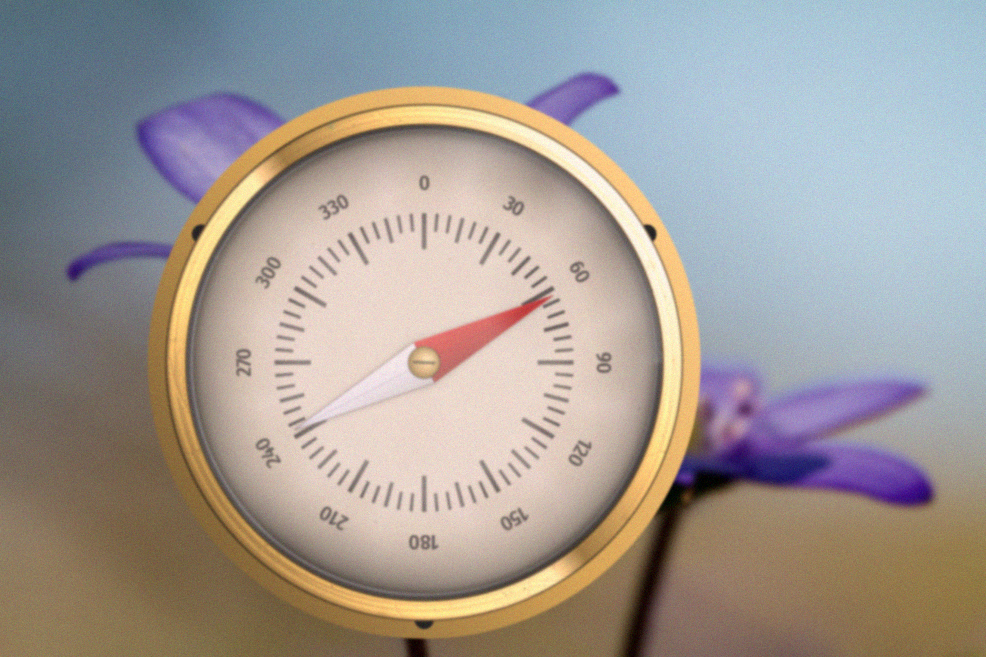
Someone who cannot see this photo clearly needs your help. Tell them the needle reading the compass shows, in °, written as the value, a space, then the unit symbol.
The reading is 62.5 °
